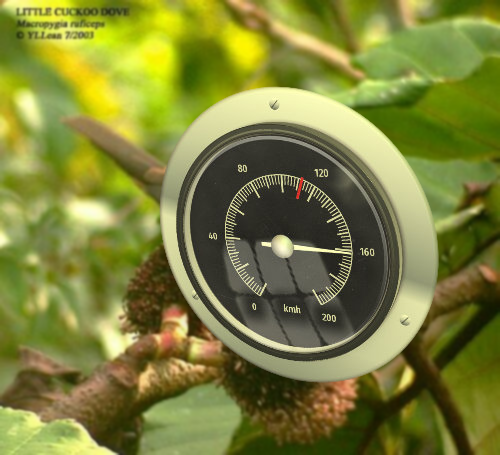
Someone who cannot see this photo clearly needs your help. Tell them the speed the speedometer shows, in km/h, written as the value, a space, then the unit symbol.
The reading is 160 km/h
